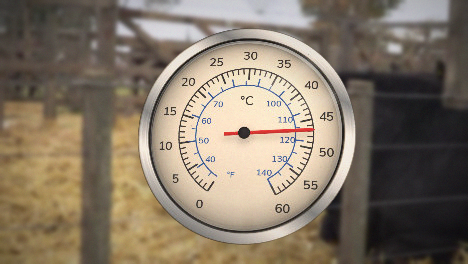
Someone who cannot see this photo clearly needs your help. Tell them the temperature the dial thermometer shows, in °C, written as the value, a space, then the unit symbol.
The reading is 47 °C
